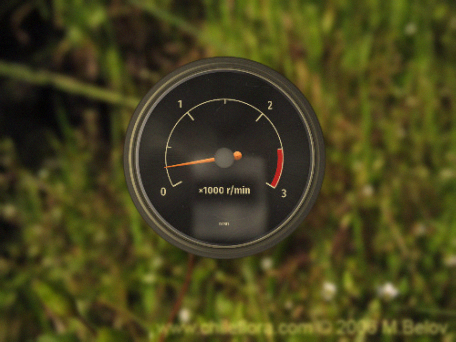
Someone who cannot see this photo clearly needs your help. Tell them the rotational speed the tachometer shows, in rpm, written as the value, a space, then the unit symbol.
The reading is 250 rpm
